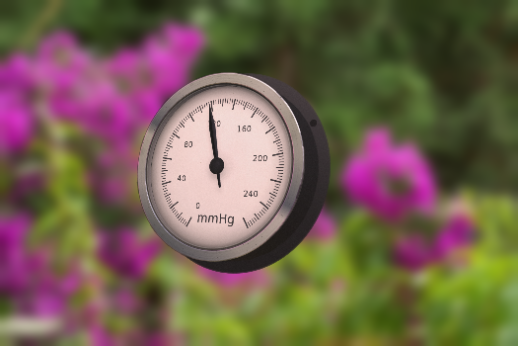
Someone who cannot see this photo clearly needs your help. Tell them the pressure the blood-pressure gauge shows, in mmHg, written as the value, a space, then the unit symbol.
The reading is 120 mmHg
